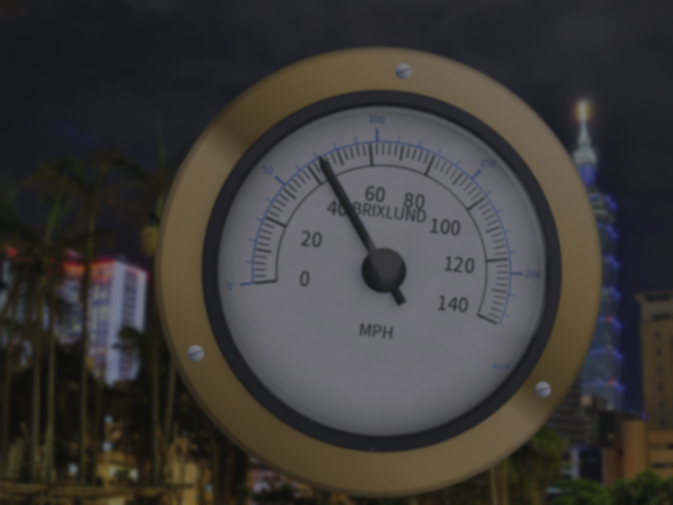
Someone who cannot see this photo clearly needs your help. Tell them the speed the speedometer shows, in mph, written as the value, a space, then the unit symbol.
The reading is 44 mph
